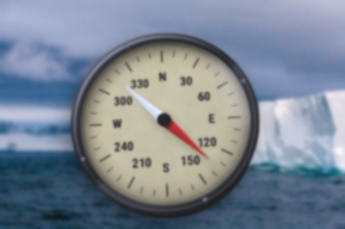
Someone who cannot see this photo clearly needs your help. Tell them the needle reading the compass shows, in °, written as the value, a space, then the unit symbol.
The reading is 135 °
